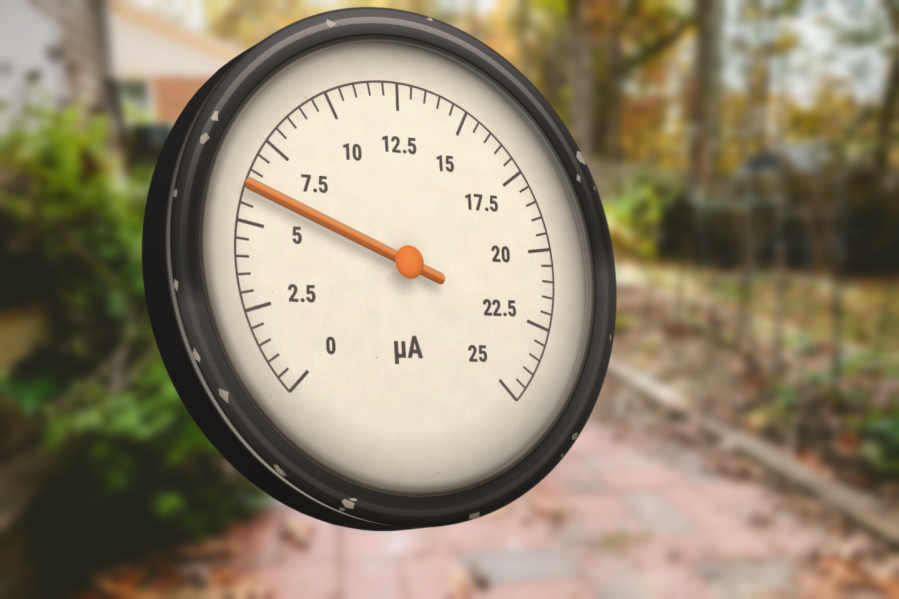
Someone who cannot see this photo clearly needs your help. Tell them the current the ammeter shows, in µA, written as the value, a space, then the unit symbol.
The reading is 6 µA
